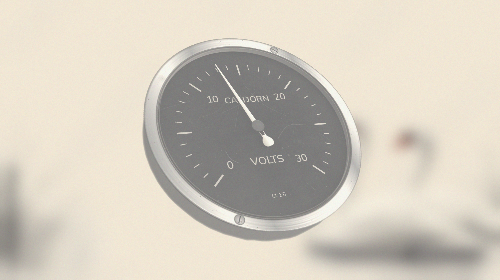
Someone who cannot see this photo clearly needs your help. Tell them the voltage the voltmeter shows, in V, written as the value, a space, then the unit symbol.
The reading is 13 V
